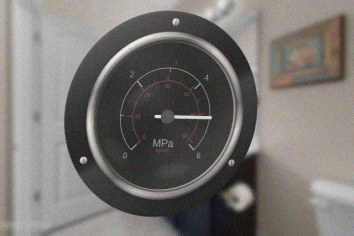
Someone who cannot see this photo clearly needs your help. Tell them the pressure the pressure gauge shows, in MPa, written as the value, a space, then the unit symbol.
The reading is 5 MPa
